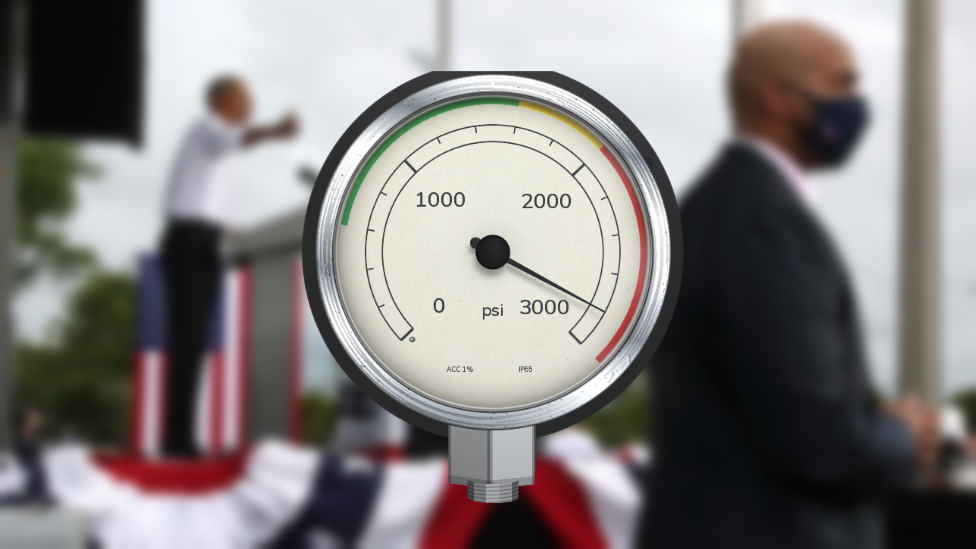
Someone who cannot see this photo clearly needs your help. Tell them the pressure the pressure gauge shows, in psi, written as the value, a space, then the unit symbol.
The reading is 2800 psi
